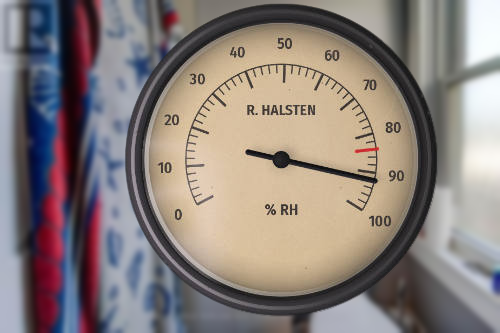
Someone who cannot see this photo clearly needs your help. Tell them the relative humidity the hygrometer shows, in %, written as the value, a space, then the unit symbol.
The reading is 92 %
